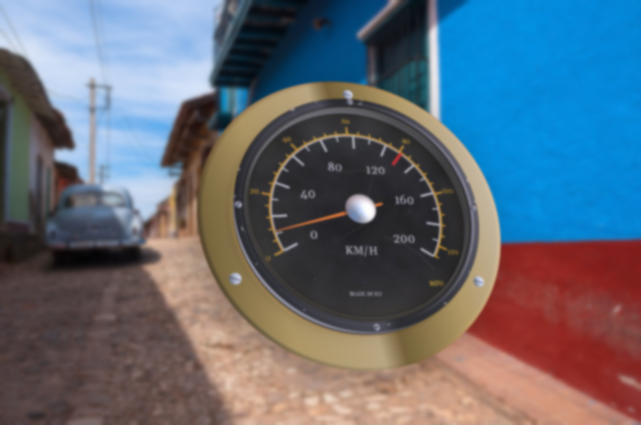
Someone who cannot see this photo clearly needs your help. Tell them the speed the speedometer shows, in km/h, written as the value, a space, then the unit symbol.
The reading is 10 km/h
